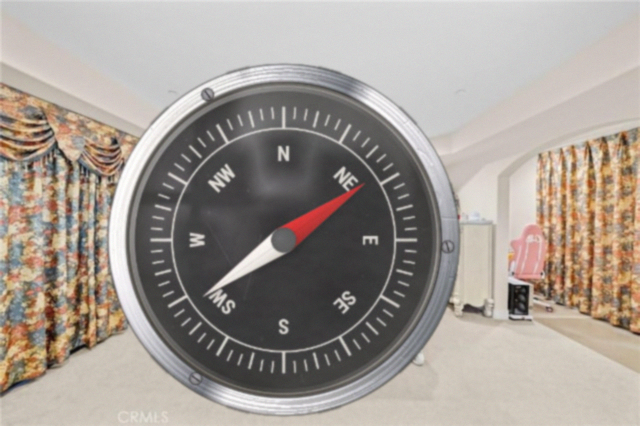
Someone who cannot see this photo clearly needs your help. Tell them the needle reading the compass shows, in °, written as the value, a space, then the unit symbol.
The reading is 55 °
